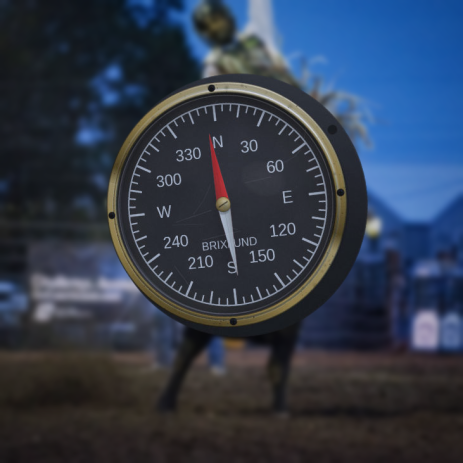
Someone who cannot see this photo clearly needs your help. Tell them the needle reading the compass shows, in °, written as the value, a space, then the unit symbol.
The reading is 355 °
